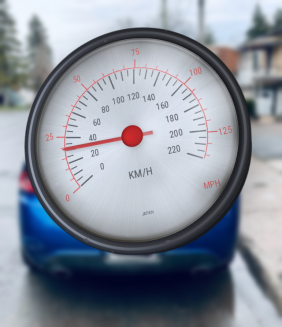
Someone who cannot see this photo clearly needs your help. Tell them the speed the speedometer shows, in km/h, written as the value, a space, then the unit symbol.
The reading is 30 km/h
